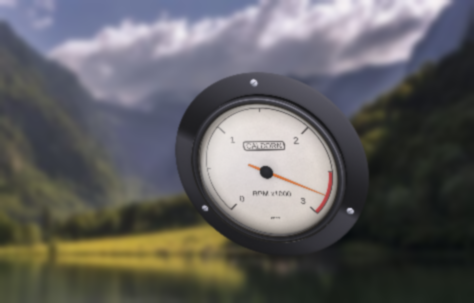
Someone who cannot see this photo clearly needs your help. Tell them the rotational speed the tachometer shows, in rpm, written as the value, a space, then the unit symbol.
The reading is 2750 rpm
